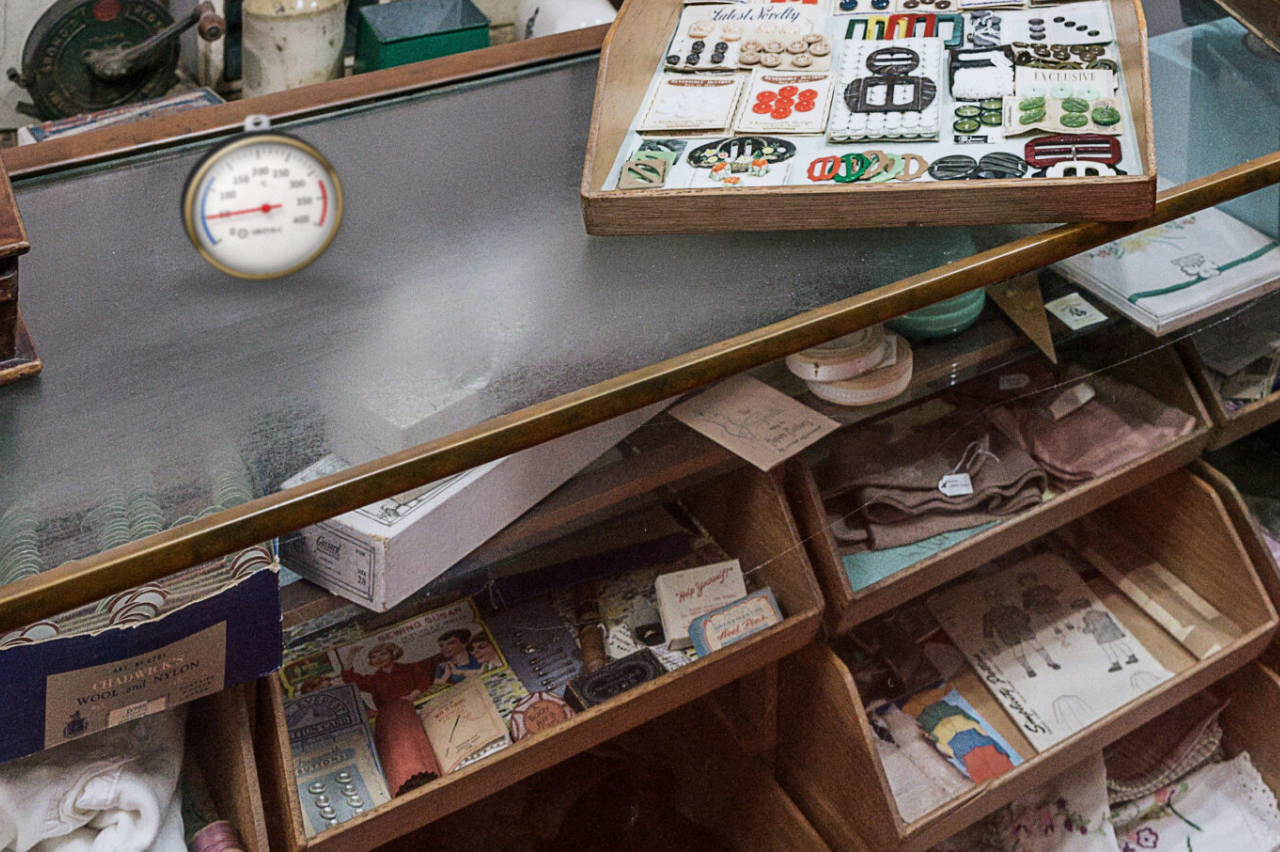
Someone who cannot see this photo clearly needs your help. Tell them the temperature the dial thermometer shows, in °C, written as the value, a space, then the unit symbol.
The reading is 50 °C
